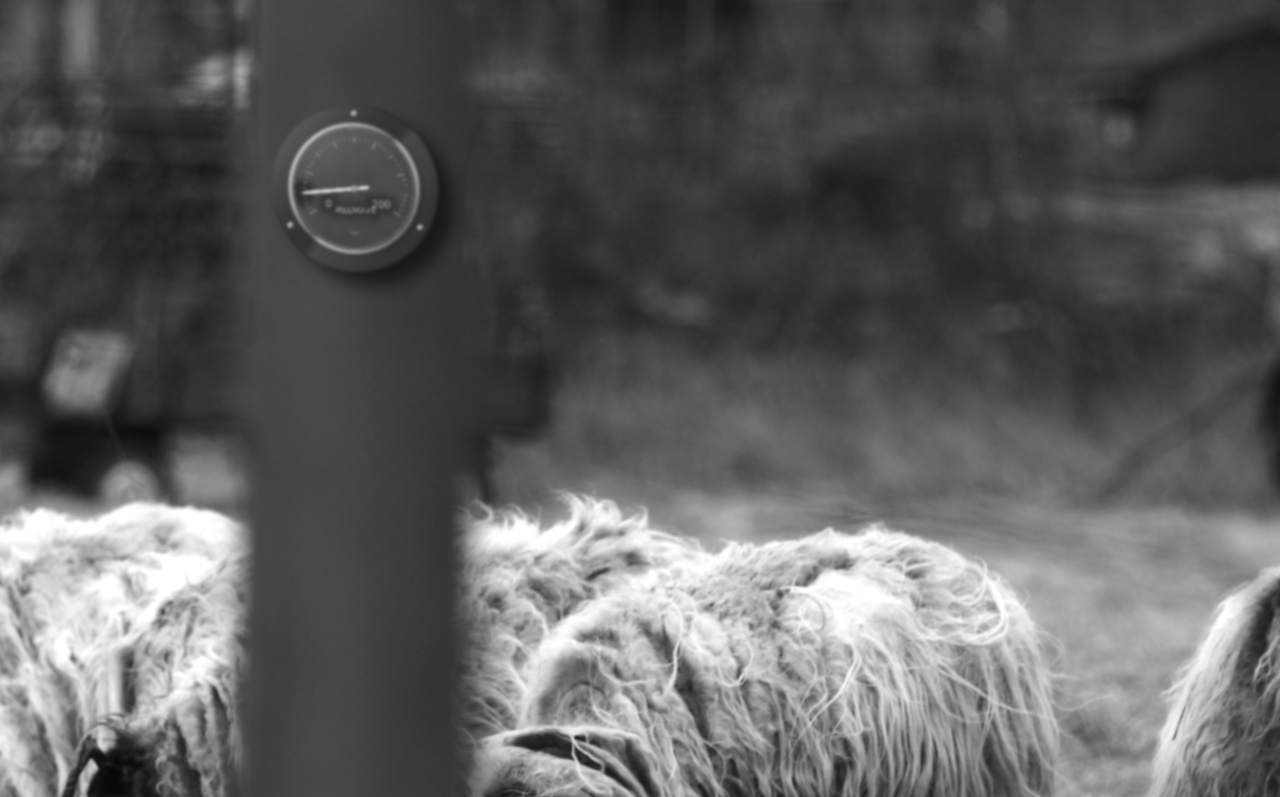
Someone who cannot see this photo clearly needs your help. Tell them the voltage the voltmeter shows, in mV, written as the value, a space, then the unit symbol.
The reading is 20 mV
